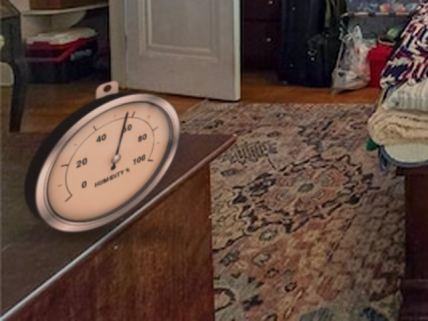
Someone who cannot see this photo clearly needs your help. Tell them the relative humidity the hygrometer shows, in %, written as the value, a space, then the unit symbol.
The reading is 55 %
